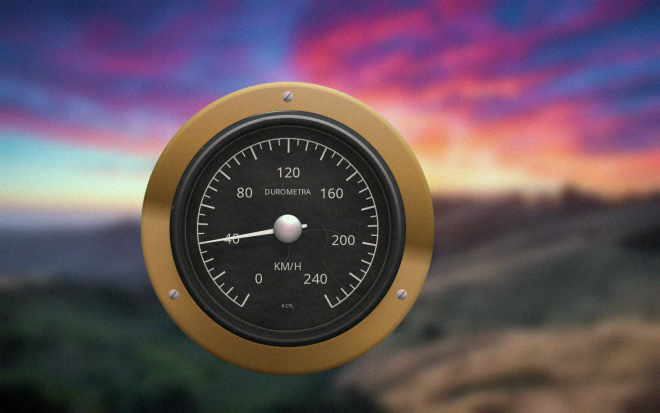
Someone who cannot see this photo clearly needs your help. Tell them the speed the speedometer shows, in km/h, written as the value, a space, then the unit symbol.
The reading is 40 km/h
